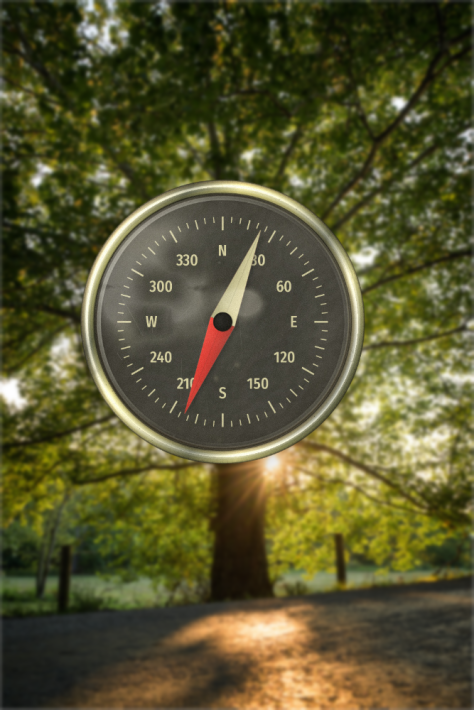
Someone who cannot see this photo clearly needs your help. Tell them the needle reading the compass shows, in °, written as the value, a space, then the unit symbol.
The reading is 202.5 °
